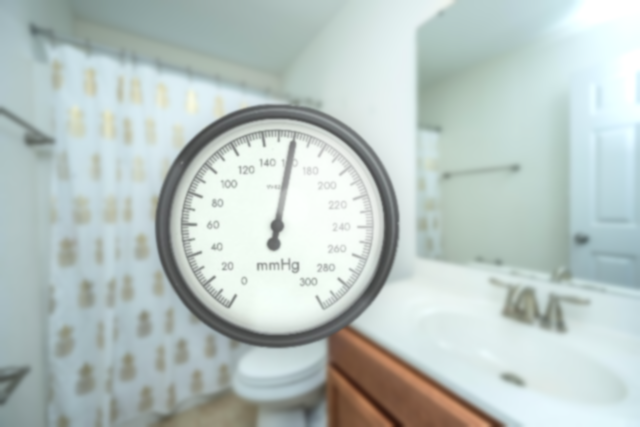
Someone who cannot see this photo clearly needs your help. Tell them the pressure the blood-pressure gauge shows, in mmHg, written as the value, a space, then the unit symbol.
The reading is 160 mmHg
